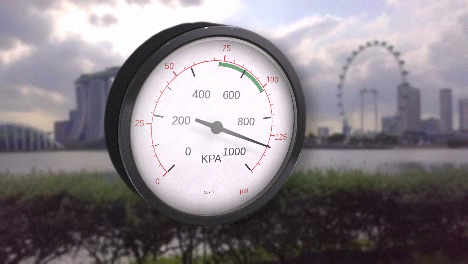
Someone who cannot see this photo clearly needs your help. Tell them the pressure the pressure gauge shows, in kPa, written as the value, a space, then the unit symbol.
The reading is 900 kPa
